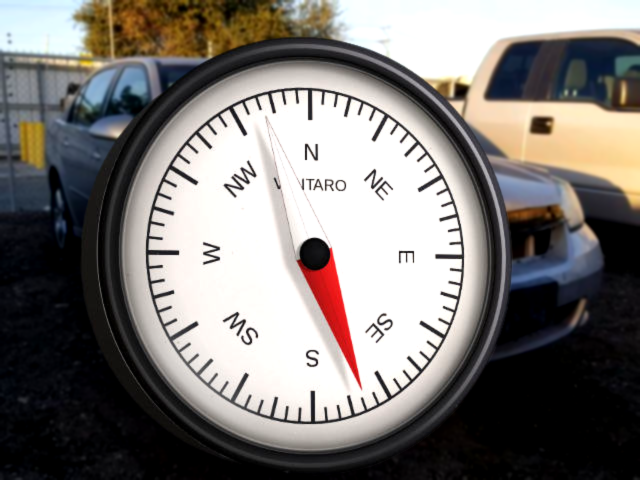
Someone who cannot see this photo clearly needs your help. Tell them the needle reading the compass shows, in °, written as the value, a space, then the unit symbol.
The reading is 160 °
